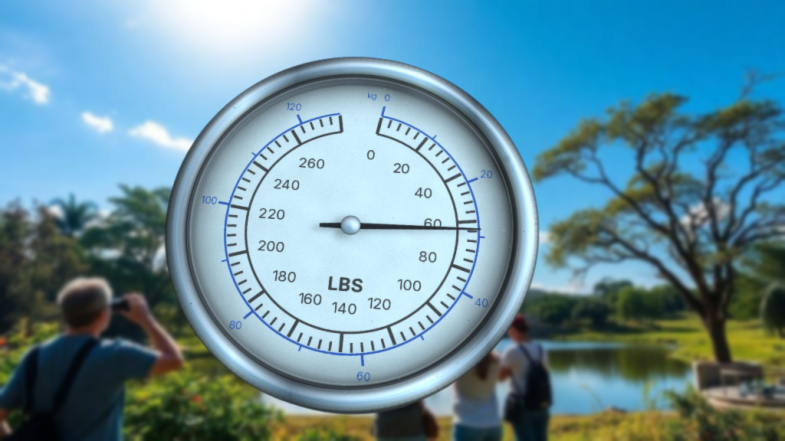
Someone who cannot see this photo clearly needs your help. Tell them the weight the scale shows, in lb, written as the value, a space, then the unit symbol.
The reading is 64 lb
